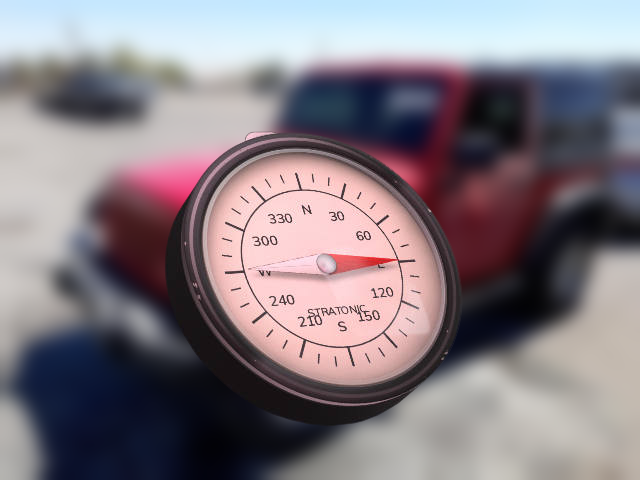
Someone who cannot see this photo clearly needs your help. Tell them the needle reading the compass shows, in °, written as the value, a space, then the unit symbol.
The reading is 90 °
